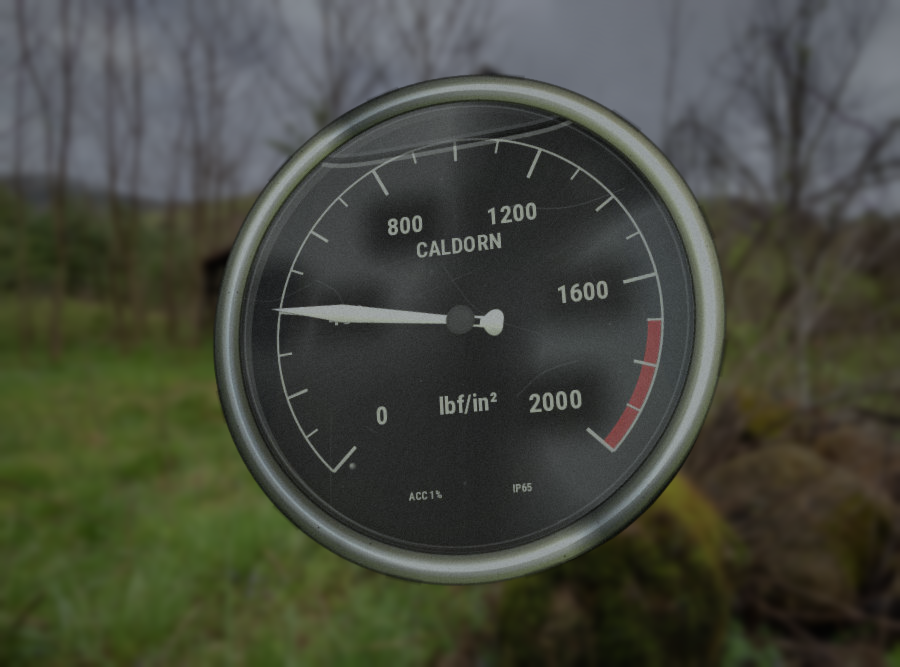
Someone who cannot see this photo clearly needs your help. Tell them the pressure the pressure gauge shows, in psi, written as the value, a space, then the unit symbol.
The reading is 400 psi
